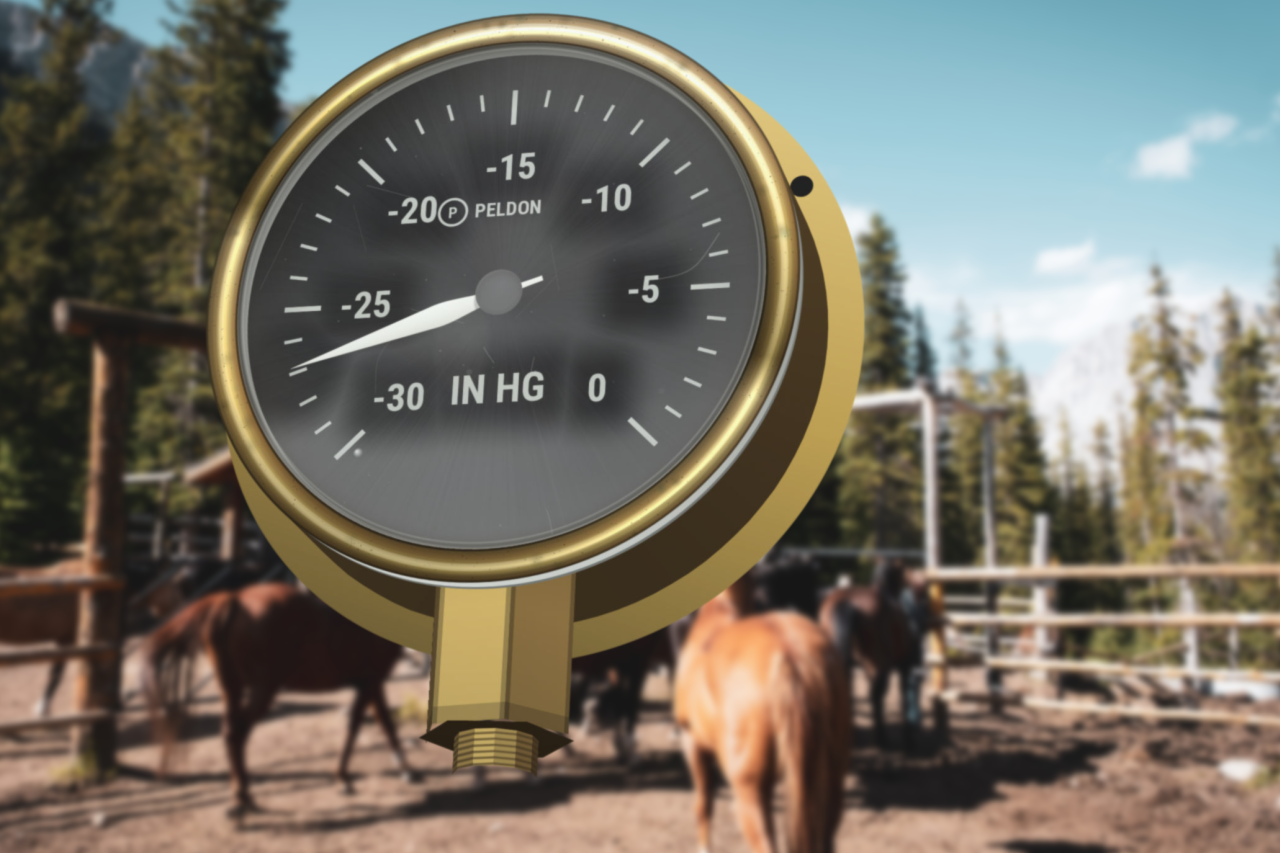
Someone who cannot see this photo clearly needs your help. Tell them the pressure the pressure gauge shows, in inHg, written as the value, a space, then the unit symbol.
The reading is -27 inHg
